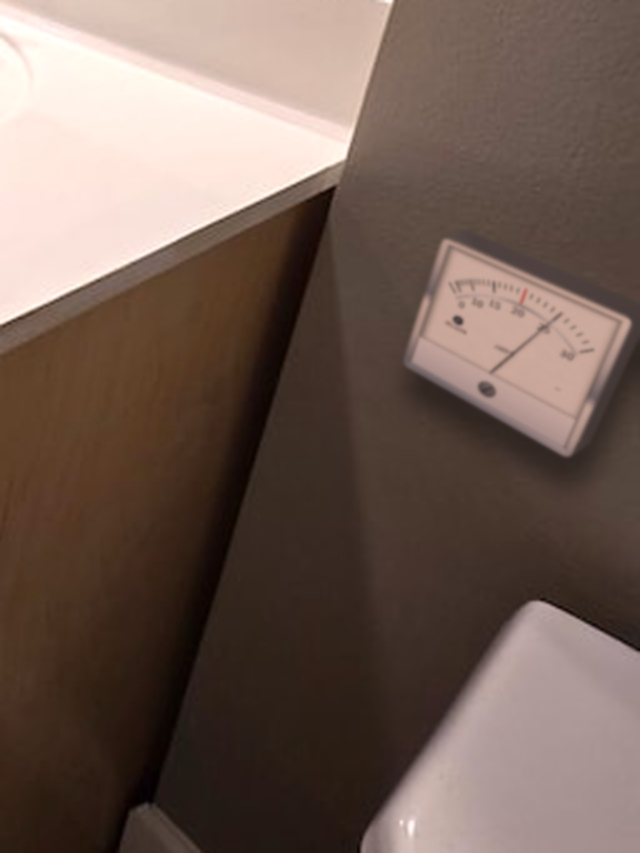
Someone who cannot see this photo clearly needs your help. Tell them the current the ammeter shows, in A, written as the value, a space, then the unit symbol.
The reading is 25 A
